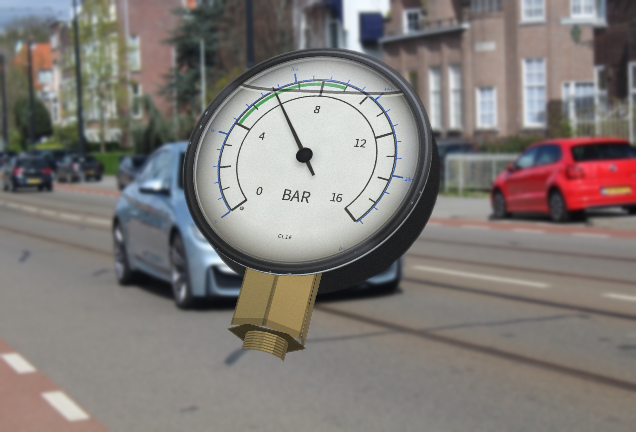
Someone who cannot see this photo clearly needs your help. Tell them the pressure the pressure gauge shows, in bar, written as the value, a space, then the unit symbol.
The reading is 6 bar
